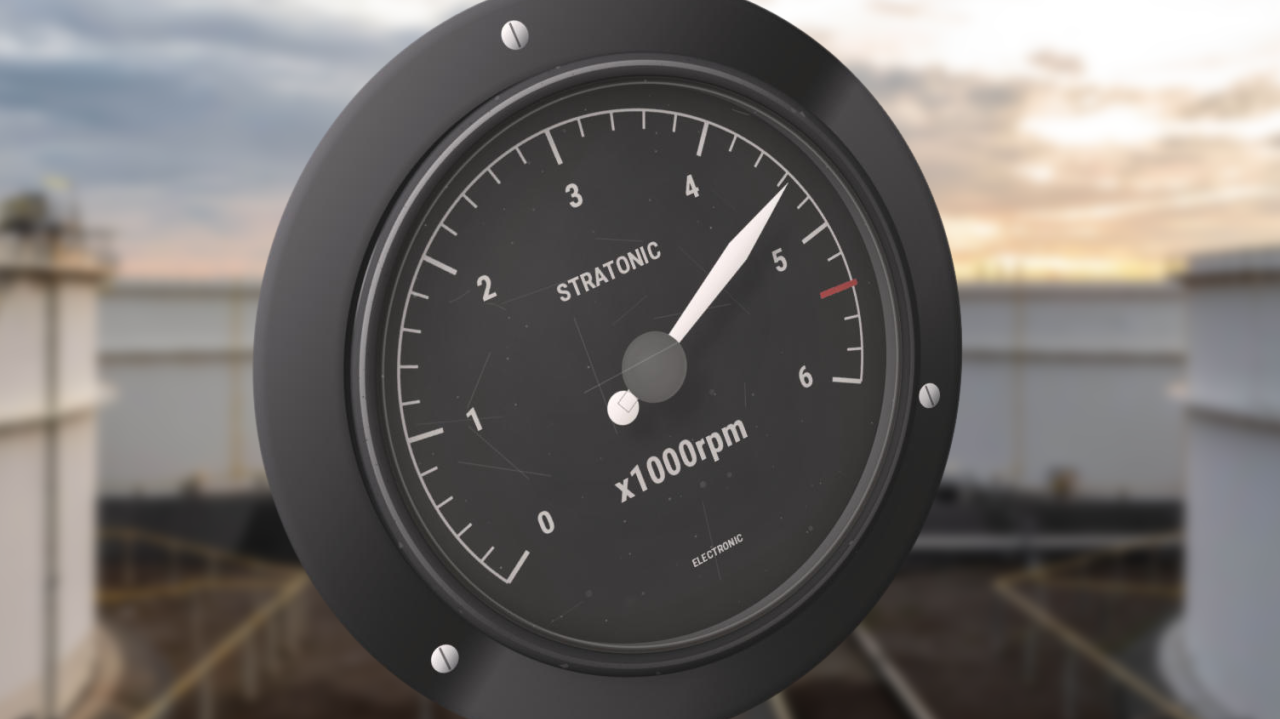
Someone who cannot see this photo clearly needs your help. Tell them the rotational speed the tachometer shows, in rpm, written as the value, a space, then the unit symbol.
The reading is 4600 rpm
